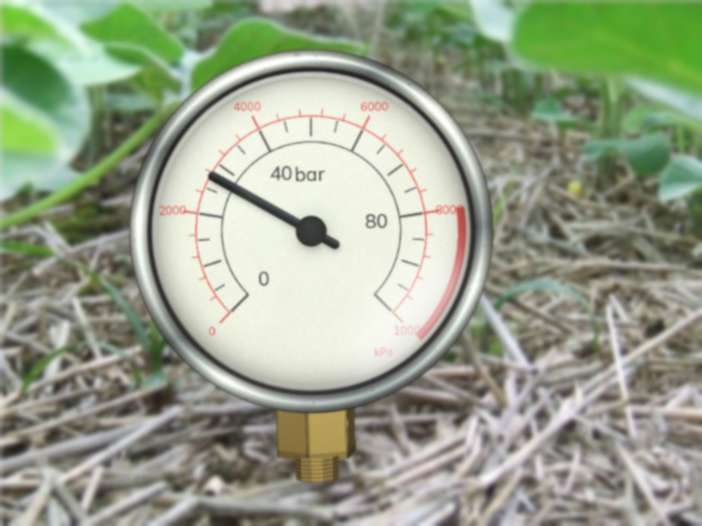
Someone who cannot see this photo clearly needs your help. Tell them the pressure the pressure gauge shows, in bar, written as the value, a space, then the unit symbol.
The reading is 27.5 bar
